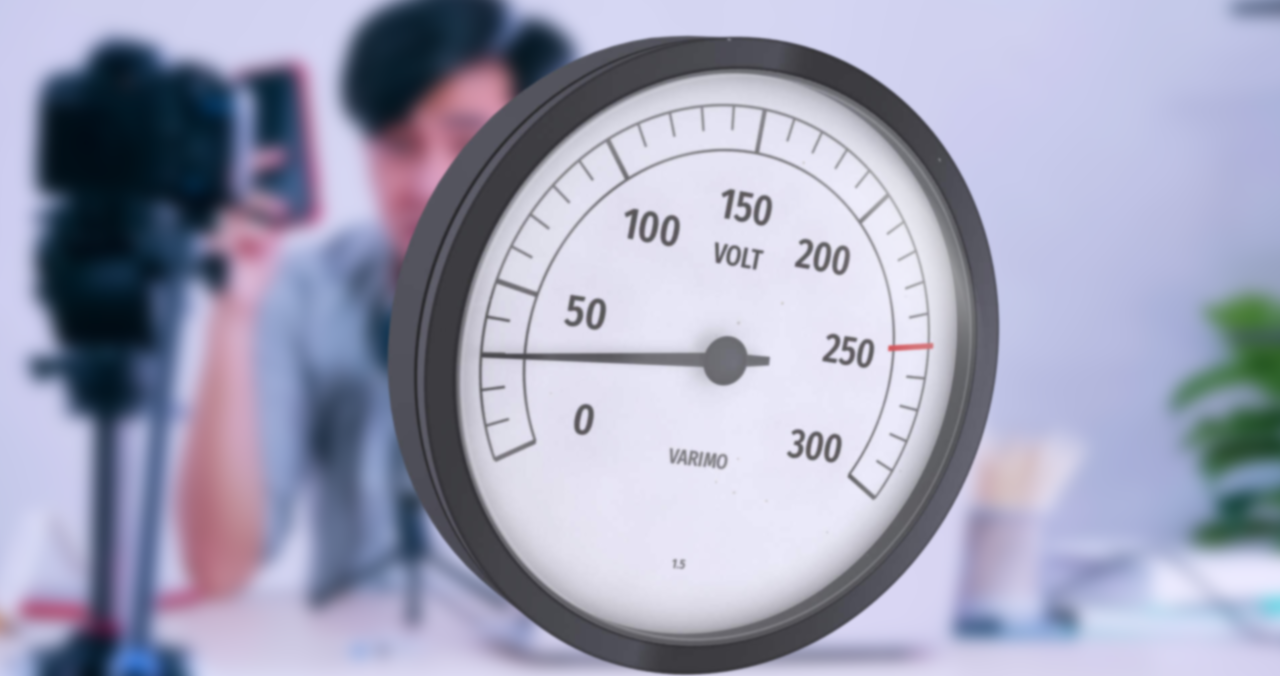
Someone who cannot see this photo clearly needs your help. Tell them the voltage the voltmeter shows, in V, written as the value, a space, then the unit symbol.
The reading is 30 V
